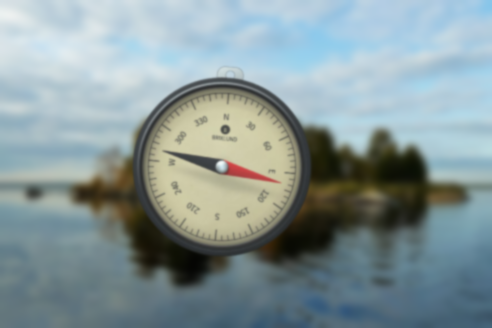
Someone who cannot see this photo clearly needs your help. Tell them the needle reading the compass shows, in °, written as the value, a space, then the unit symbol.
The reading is 100 °
